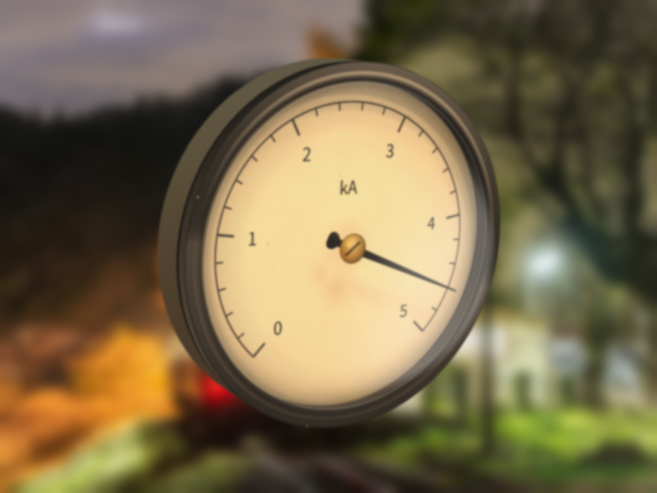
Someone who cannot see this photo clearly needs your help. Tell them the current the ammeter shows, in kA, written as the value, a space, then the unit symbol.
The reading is 4.6 kA
